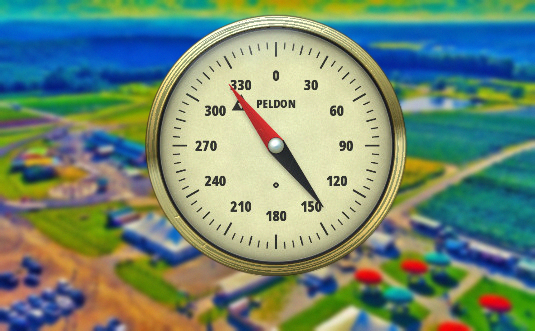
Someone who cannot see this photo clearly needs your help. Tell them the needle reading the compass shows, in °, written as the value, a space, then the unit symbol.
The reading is 322.5 °
